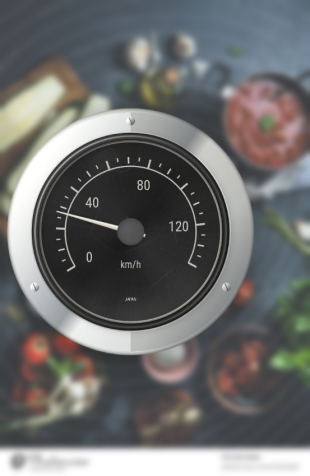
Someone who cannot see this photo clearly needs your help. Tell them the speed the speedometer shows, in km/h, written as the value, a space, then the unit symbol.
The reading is 27.5 km/h
